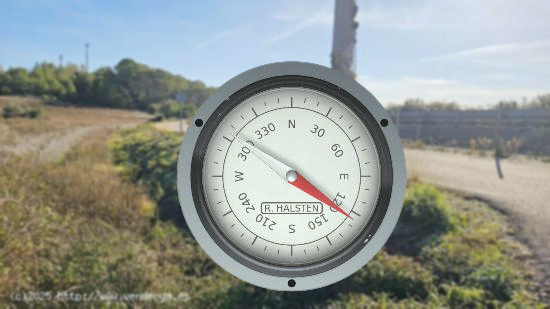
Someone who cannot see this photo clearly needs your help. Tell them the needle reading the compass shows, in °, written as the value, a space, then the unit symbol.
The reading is 125 °
